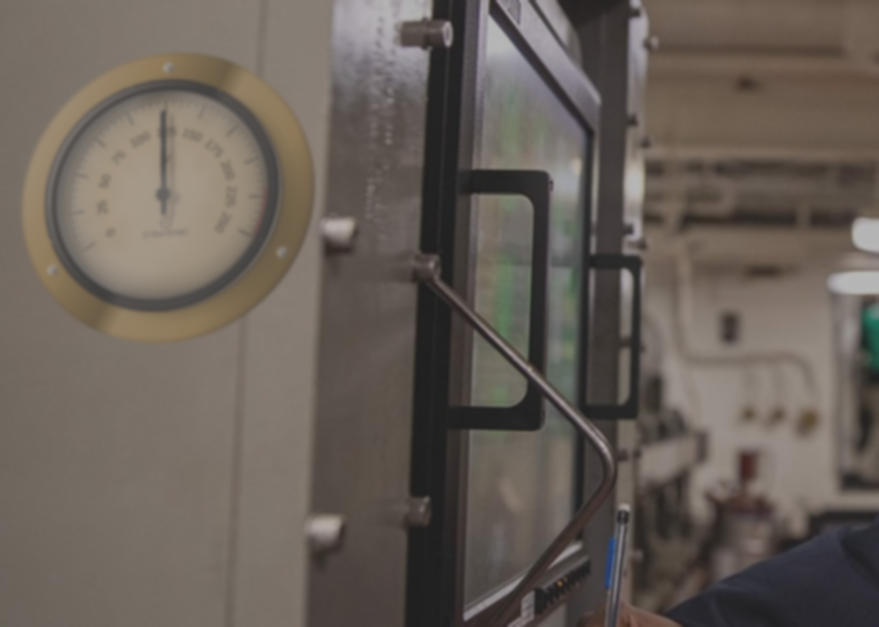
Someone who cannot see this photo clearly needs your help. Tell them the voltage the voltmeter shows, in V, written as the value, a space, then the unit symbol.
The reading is 125 V
